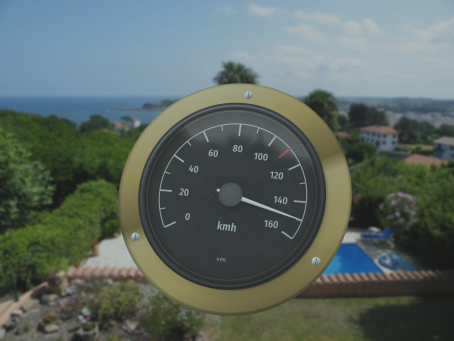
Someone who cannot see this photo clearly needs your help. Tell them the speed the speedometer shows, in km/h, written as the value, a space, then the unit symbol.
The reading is 150 km/h
